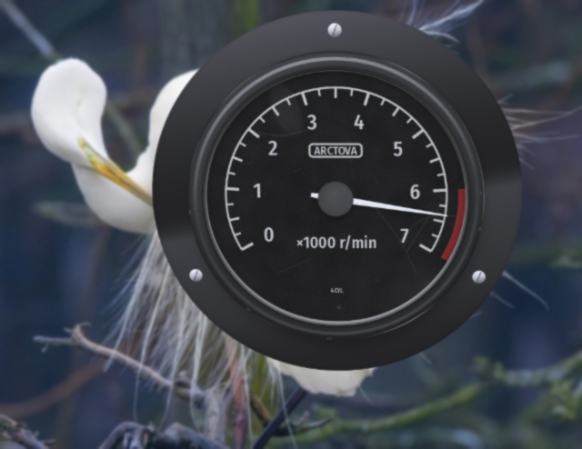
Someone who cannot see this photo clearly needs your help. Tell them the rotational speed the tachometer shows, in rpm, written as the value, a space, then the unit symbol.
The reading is 6375 rpm
